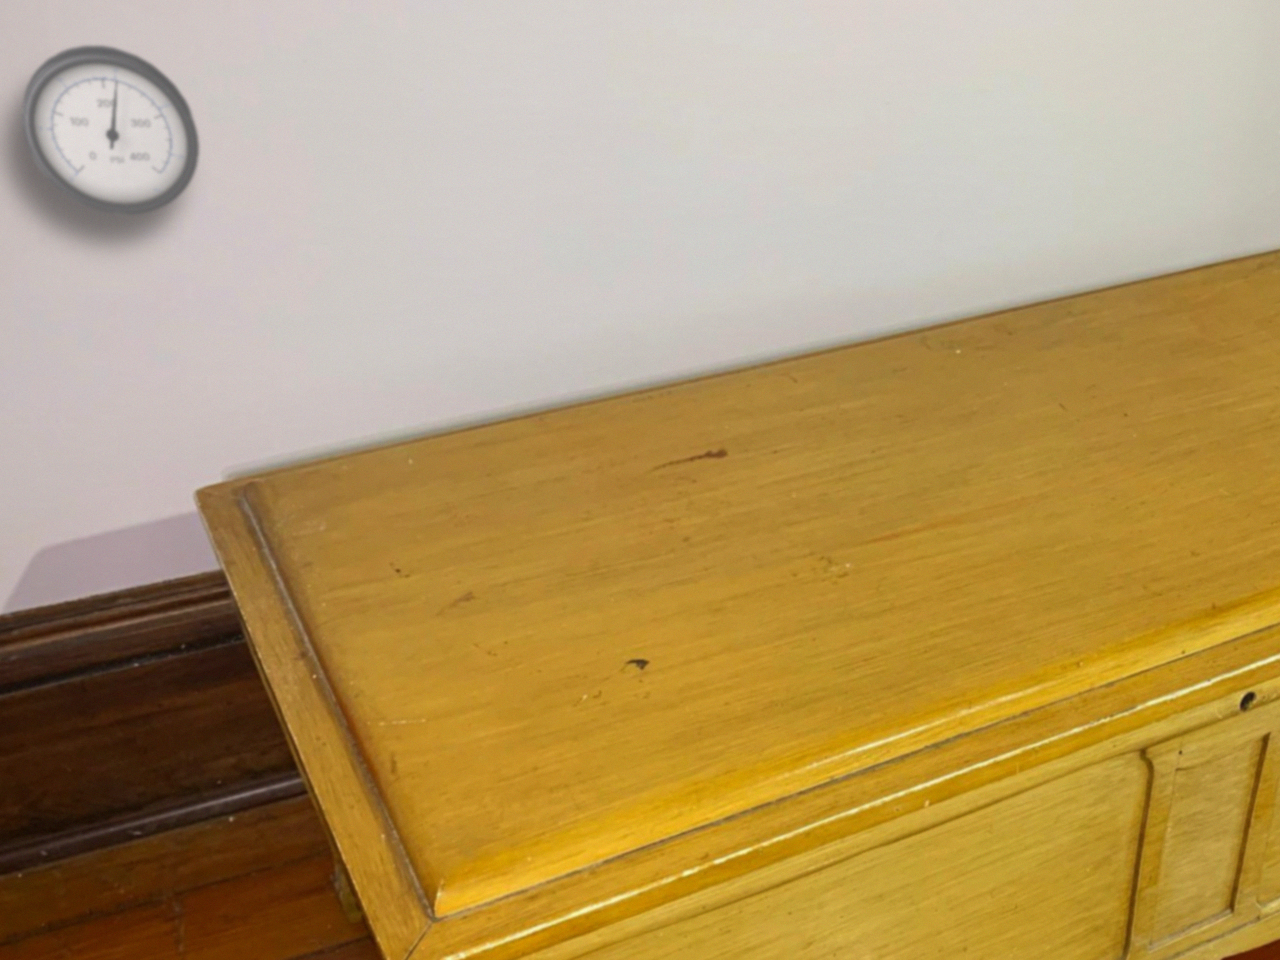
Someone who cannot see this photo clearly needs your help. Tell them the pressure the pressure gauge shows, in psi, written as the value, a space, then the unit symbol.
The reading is 220 psi
